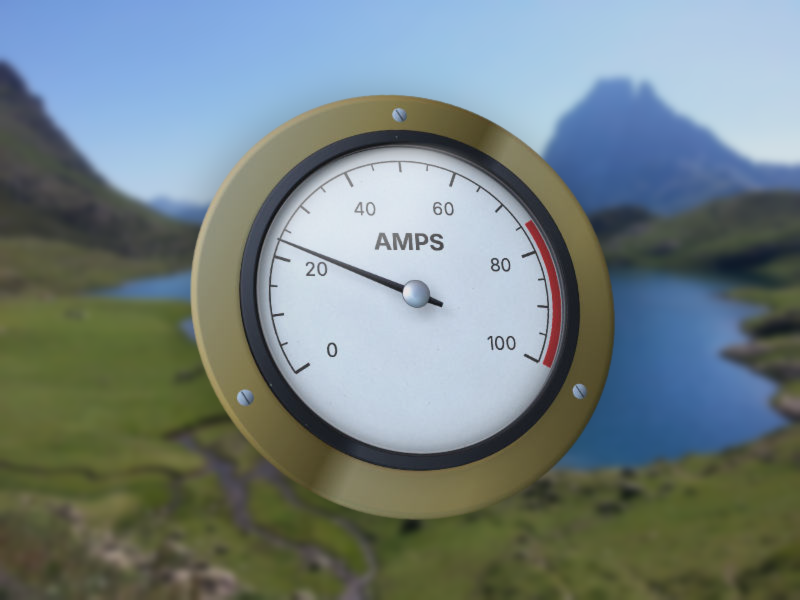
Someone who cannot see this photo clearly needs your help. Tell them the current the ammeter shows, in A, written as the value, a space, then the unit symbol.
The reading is 22.5 A
